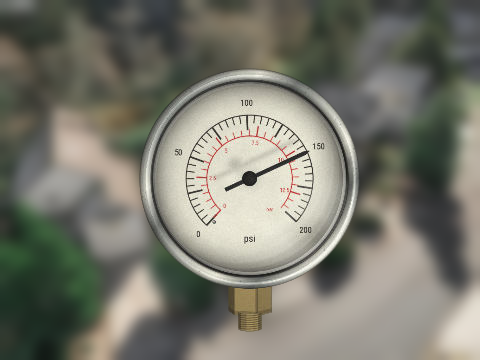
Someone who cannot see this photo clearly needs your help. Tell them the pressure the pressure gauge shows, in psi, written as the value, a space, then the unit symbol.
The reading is 150 psi
